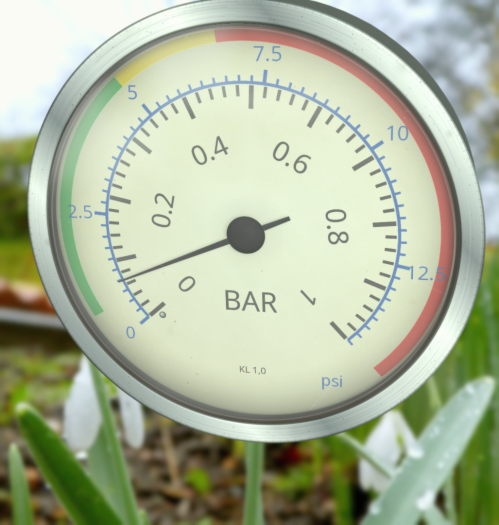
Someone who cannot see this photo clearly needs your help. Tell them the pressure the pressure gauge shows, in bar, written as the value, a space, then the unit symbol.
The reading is 0.07 bar
